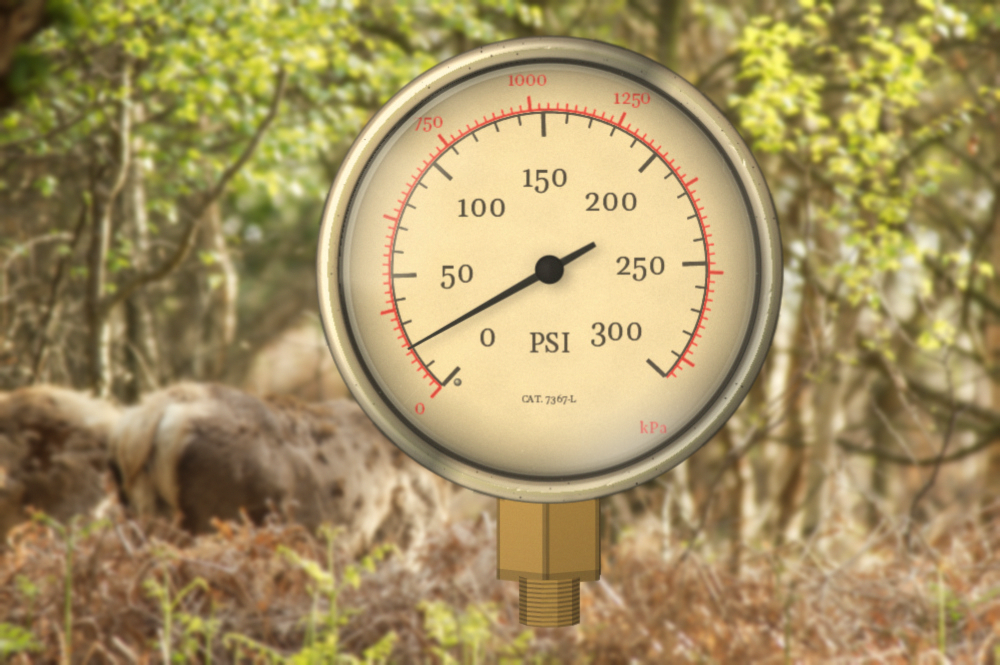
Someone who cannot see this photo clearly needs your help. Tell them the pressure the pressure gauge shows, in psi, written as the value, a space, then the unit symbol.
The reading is 20 psi
